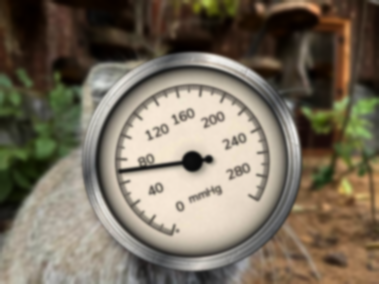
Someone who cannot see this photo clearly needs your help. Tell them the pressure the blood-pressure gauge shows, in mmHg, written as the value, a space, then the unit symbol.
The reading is 70 mmHg
